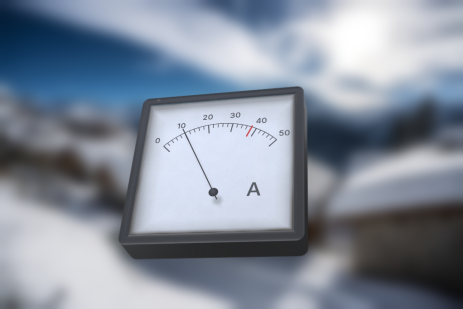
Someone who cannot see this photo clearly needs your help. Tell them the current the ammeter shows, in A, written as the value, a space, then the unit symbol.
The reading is 10 A
